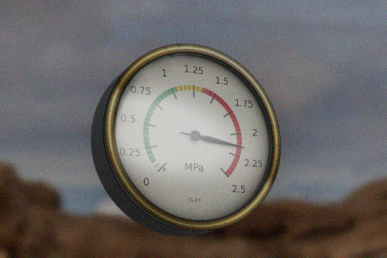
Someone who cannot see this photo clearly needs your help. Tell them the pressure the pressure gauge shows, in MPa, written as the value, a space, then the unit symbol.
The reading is 2.15 MPa
